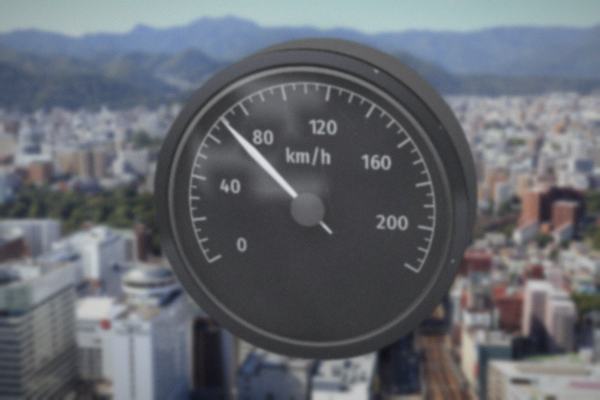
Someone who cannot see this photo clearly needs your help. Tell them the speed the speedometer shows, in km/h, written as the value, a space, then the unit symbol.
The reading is 70 km/h
